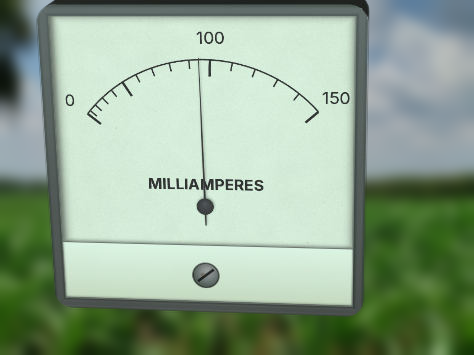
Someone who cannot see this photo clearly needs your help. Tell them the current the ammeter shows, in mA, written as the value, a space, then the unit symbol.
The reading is 95 mA
